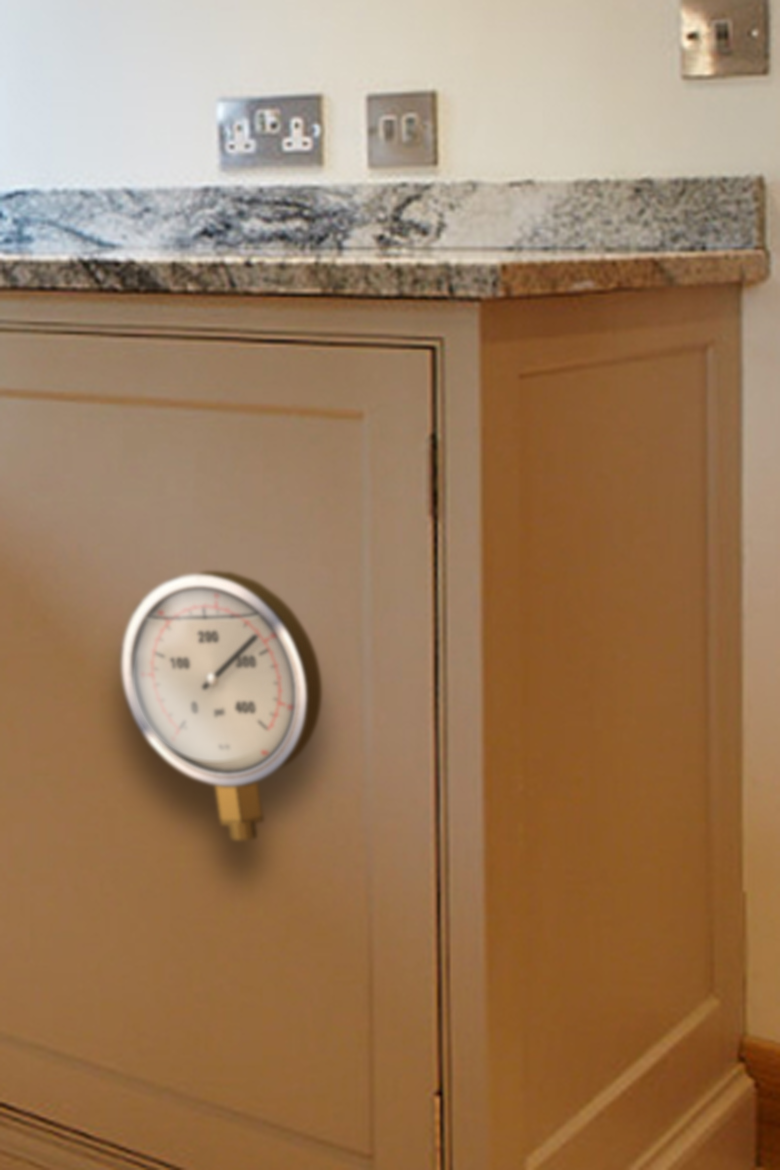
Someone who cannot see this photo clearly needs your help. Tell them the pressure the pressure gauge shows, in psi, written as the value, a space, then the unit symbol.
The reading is 280 psi
